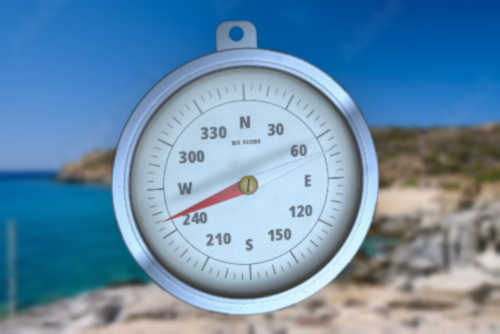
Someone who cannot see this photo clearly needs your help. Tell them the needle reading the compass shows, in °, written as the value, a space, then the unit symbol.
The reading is 250 °
